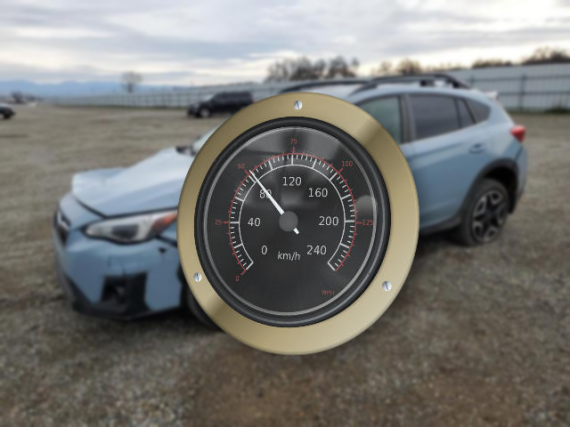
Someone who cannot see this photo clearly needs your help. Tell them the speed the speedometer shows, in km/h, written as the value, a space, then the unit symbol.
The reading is 84 km/h
